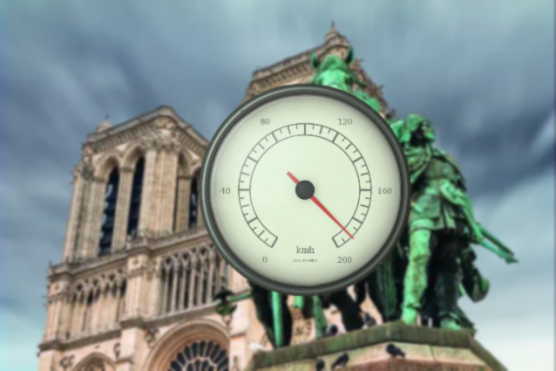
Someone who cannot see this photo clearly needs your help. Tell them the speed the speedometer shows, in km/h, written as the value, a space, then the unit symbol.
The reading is 190 km/h
